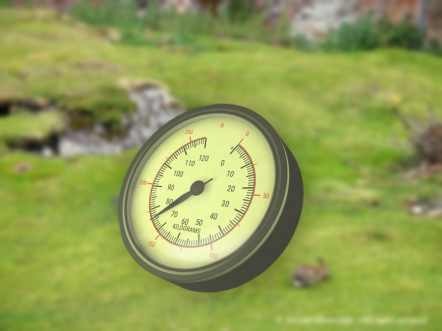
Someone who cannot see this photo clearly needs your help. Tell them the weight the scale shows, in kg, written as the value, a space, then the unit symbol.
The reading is 75 kg
